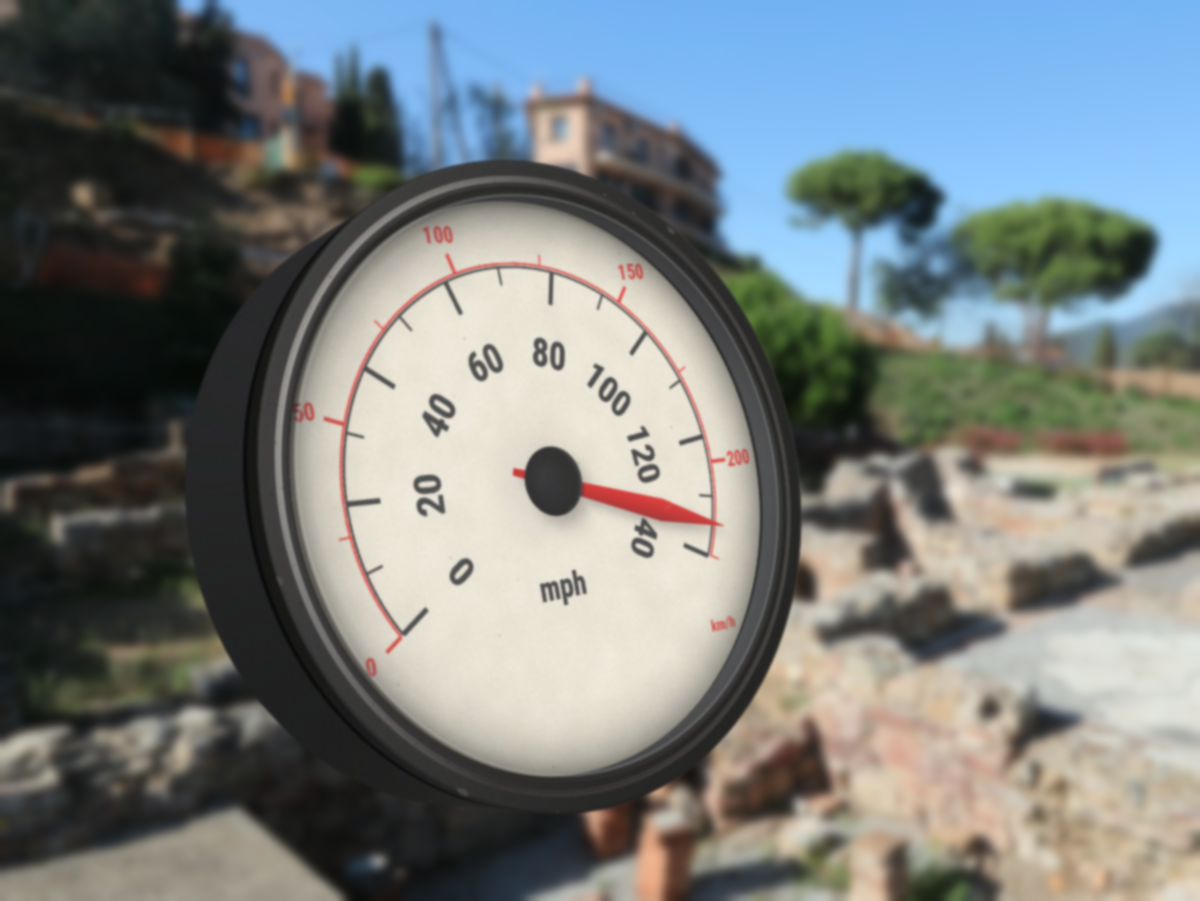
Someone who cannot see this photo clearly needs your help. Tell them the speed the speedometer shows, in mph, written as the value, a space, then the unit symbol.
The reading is 135 mph
